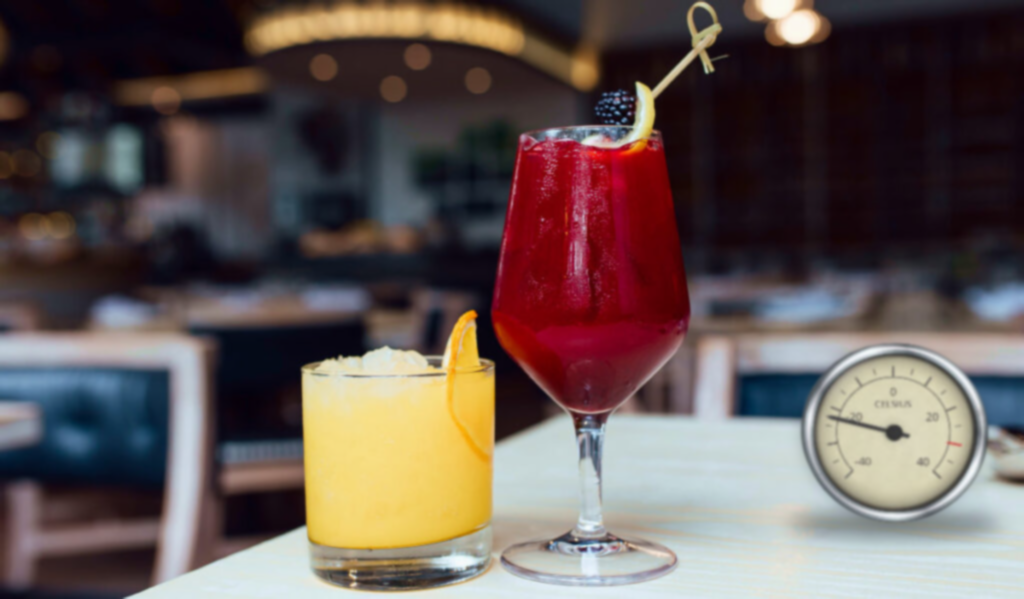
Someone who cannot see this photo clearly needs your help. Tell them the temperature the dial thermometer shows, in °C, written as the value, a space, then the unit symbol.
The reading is -22.5 °C
